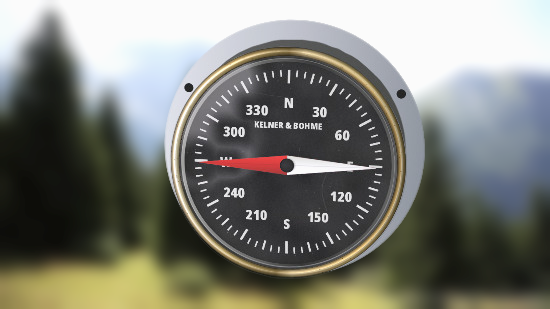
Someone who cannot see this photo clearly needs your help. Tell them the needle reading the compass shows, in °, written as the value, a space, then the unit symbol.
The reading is 270 °
